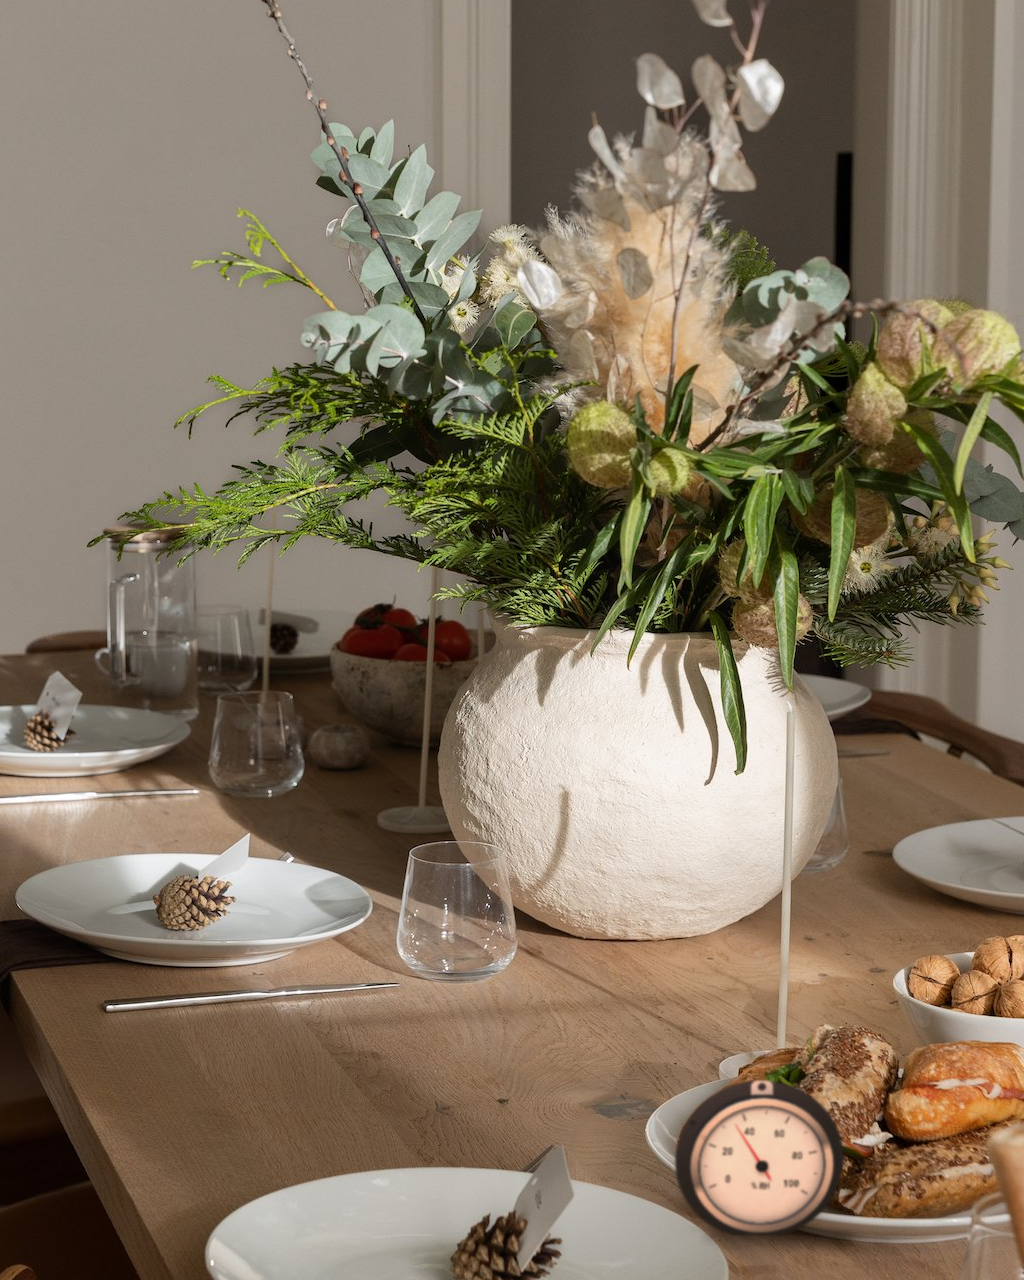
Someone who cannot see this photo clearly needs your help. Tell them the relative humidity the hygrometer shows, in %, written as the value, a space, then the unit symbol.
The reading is 35 %
